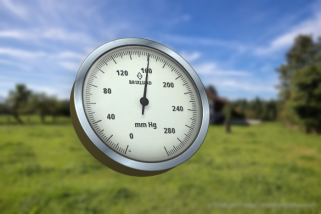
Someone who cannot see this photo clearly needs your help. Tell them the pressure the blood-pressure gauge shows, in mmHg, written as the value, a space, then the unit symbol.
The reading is 160 mmHg
